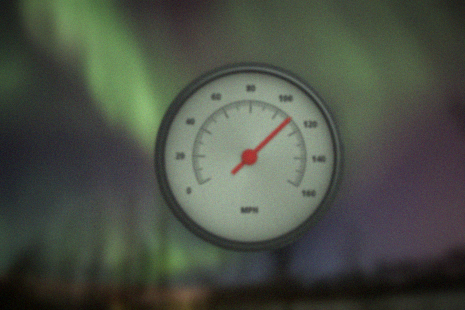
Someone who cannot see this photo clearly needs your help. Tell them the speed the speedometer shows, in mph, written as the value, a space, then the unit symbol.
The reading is 110 mph
